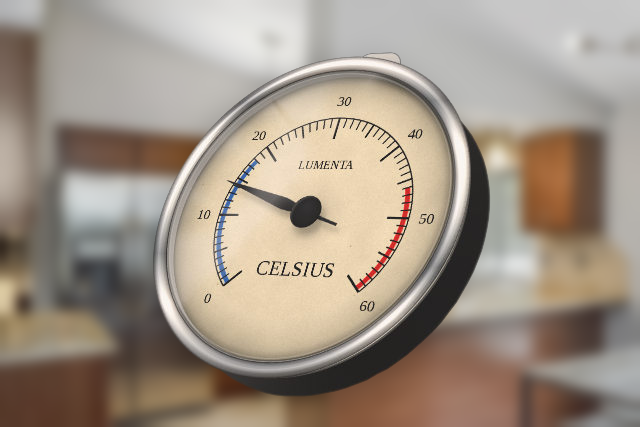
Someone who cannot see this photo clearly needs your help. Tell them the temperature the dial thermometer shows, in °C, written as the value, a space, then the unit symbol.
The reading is 14 °C
